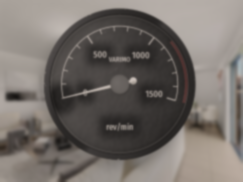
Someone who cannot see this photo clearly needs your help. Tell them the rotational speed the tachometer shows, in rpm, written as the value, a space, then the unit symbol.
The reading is 0 rpm
